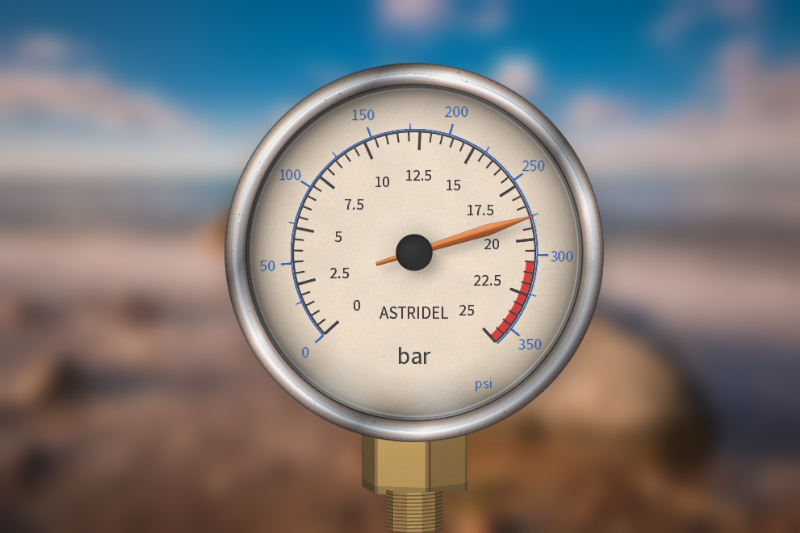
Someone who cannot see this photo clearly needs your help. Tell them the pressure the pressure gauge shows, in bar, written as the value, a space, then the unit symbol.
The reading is 19 bar
